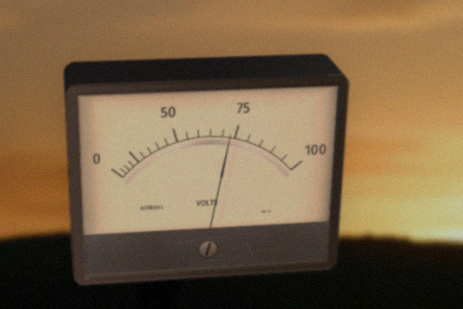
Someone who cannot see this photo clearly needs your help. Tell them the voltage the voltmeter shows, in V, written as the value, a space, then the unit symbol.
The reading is 72.5 V
